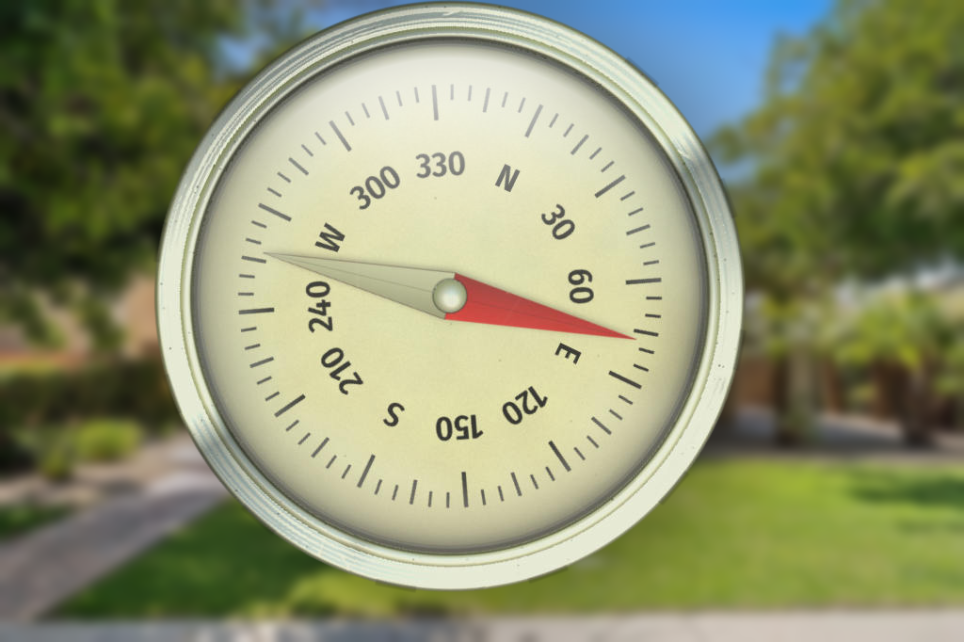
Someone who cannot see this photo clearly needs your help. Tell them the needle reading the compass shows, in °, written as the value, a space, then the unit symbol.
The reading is 77.5 °
